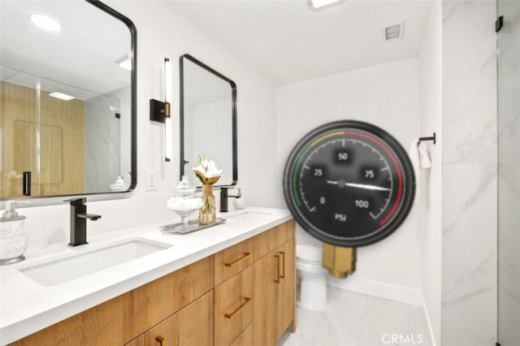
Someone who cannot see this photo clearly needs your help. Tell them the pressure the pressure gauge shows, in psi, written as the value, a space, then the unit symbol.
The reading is 85 psi
